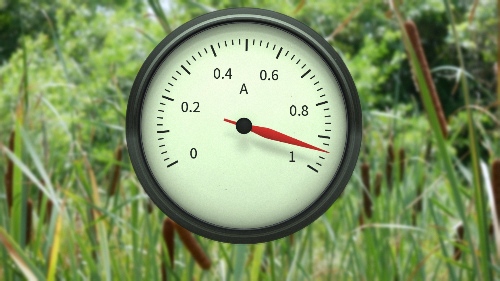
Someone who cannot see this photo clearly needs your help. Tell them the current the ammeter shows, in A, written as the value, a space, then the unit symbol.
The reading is 0.94 A
